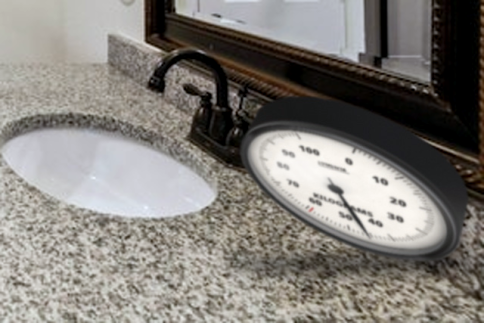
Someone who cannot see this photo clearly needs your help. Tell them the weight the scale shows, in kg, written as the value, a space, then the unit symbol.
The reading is 45 kg
